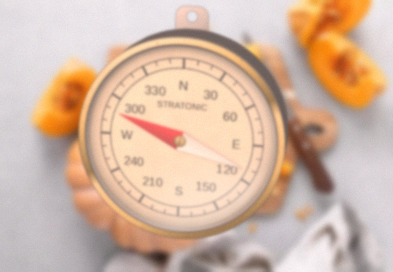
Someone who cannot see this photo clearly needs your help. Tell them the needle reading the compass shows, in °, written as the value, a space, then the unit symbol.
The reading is 290 °
